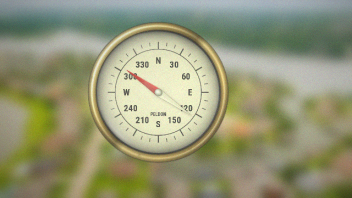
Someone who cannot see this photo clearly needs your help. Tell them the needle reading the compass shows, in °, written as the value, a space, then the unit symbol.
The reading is 305 °
